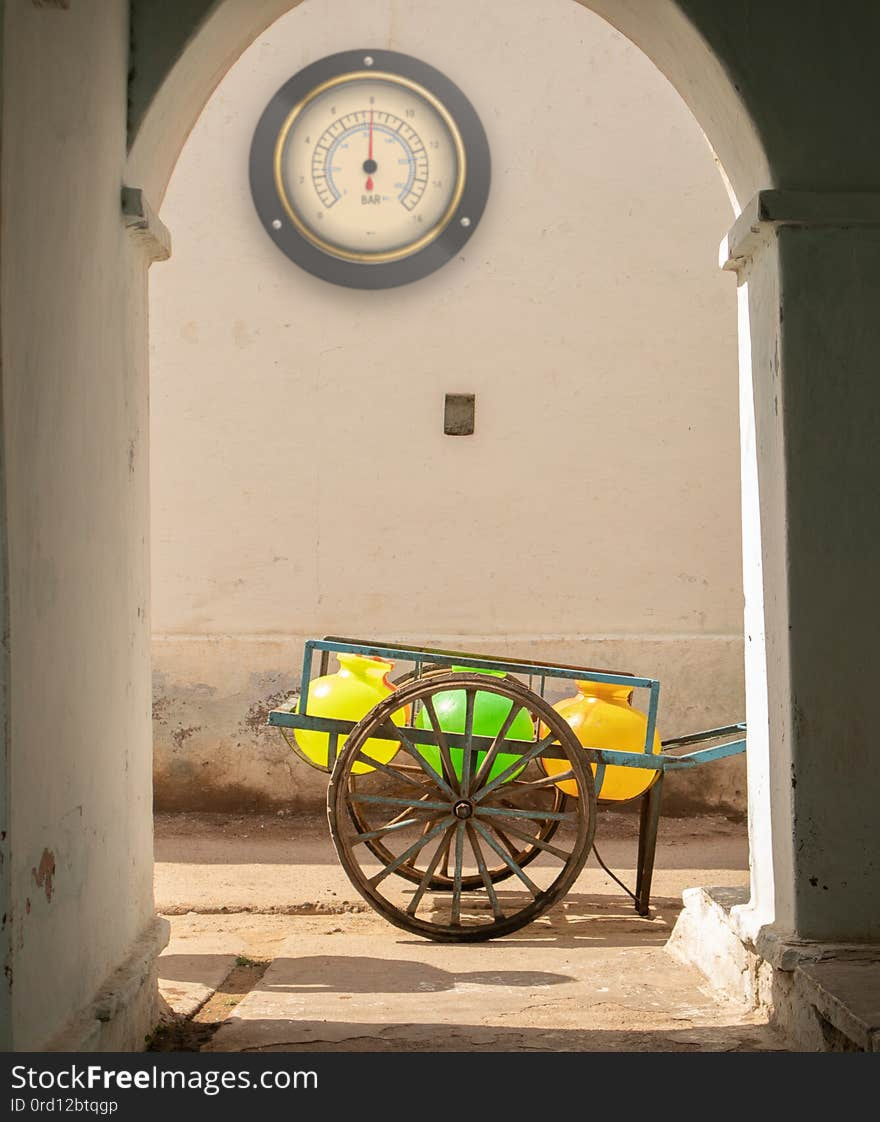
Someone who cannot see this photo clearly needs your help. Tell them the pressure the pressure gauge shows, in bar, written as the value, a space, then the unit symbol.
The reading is 8 bar
